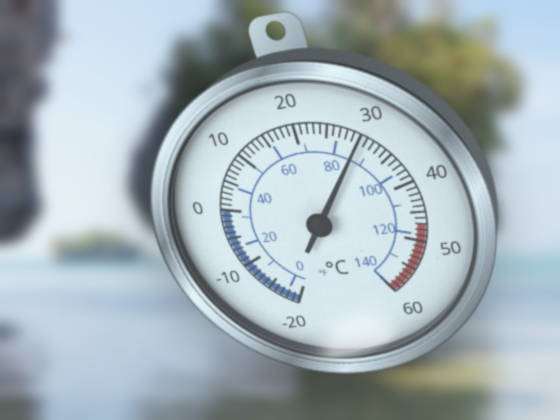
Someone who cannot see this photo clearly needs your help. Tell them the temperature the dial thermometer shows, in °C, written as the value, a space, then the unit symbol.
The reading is 30 °C
